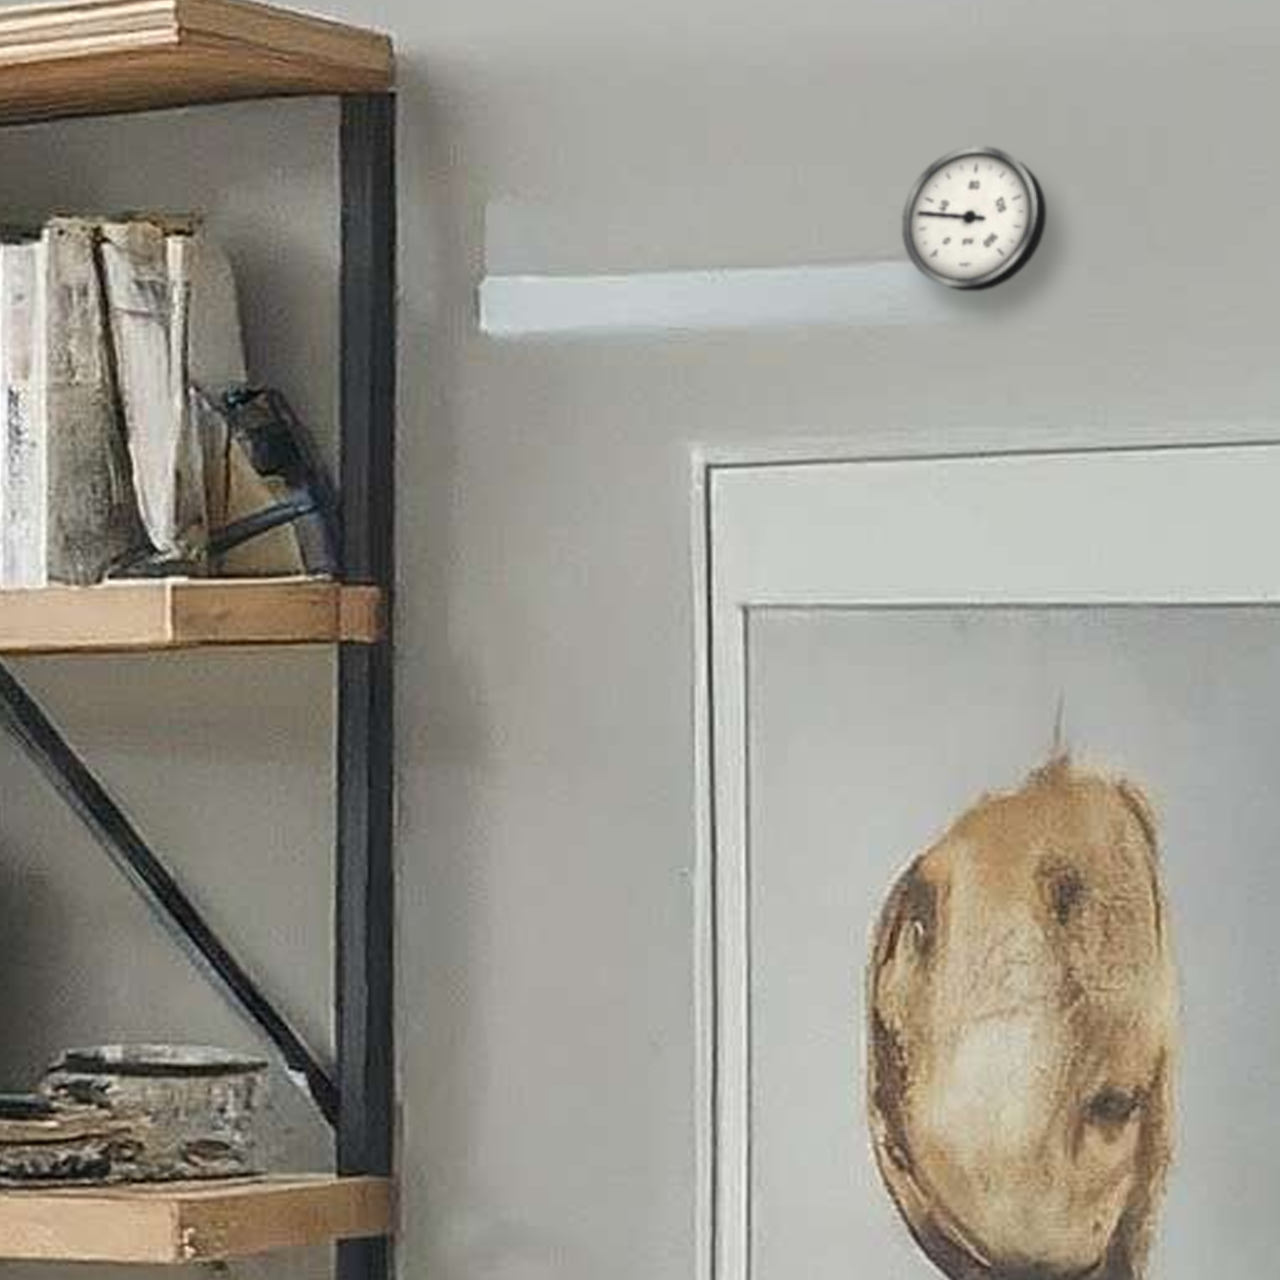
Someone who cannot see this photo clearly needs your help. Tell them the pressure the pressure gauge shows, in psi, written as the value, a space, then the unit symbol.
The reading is 30 psi
